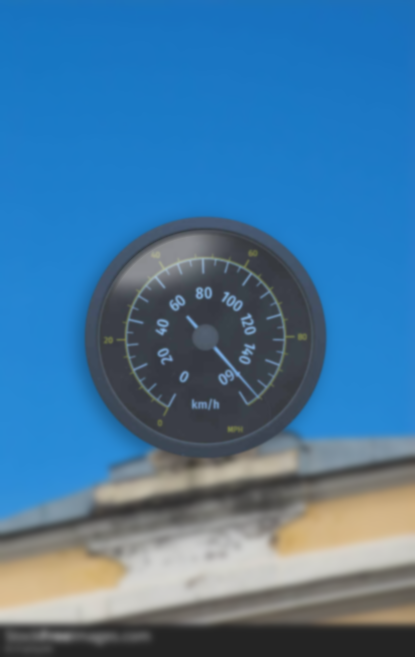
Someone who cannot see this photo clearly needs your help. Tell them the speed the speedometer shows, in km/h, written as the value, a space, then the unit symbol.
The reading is 155 km/h
